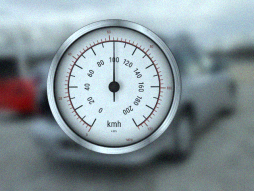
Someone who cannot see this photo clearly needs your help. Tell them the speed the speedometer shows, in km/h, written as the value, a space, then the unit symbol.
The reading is 100 km/h
